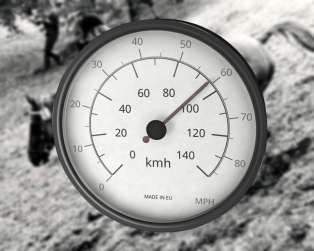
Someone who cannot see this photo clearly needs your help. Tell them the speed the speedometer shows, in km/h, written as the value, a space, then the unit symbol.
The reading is 95 km/h
